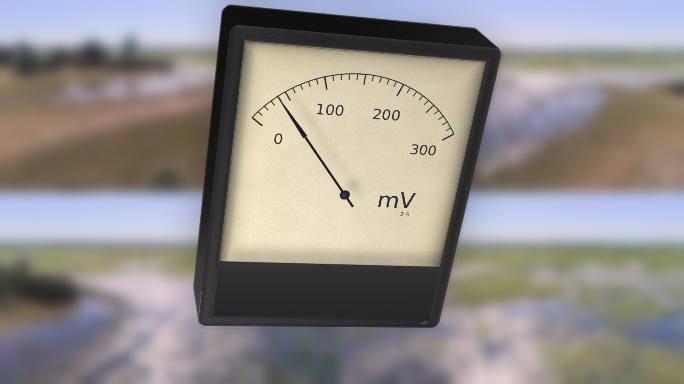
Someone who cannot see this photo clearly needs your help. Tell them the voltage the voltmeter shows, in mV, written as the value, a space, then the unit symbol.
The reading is 40 mV
